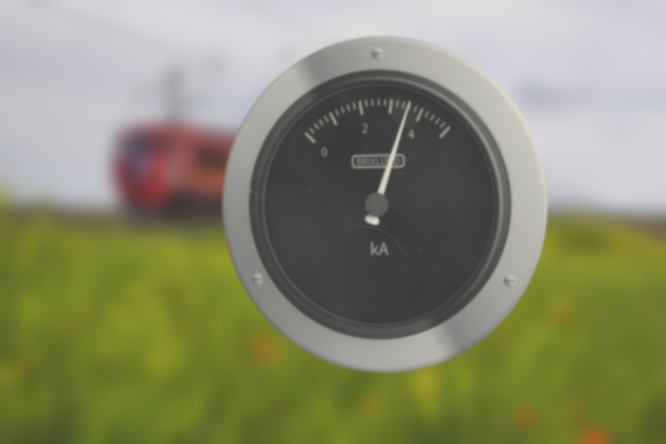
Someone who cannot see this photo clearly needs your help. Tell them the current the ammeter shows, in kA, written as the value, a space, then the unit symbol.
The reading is 3.6 kA
